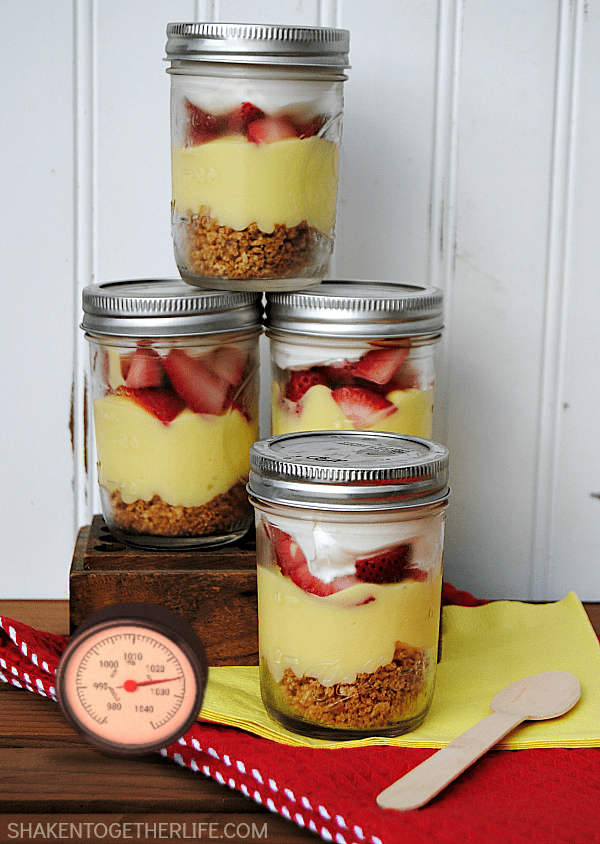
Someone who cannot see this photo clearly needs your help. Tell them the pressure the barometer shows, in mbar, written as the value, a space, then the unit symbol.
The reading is 1025 mbar
